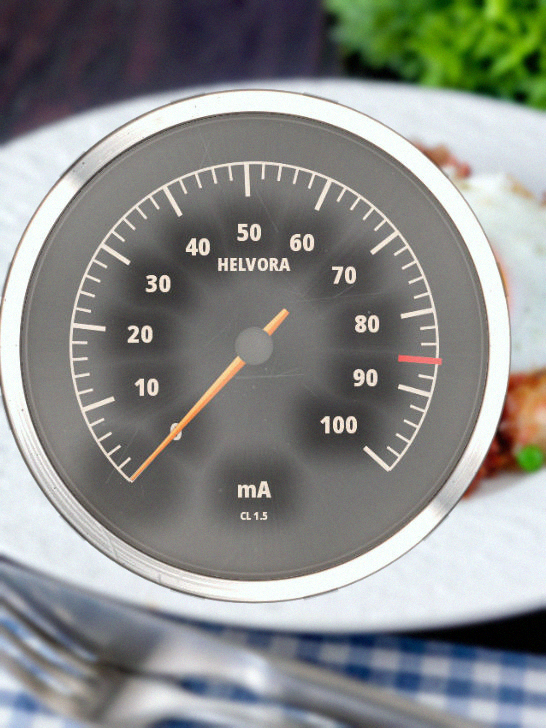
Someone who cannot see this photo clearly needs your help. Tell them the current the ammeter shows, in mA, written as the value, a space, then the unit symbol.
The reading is 0 mA
